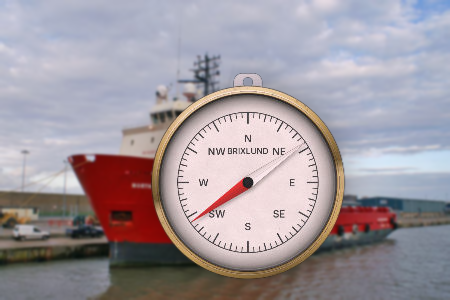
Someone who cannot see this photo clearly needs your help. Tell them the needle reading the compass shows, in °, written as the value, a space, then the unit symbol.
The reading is 235 °
